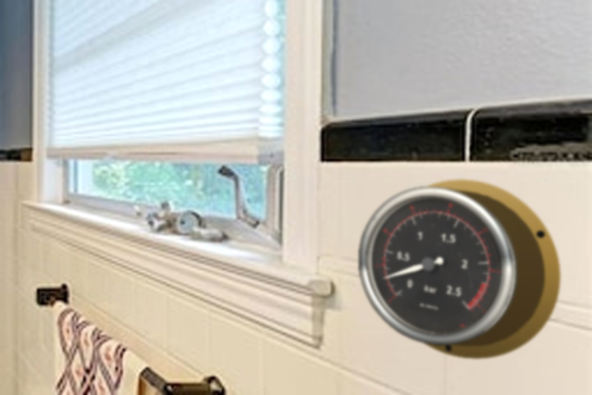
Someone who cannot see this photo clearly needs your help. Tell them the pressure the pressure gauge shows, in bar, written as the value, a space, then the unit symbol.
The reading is 0.2 bar
